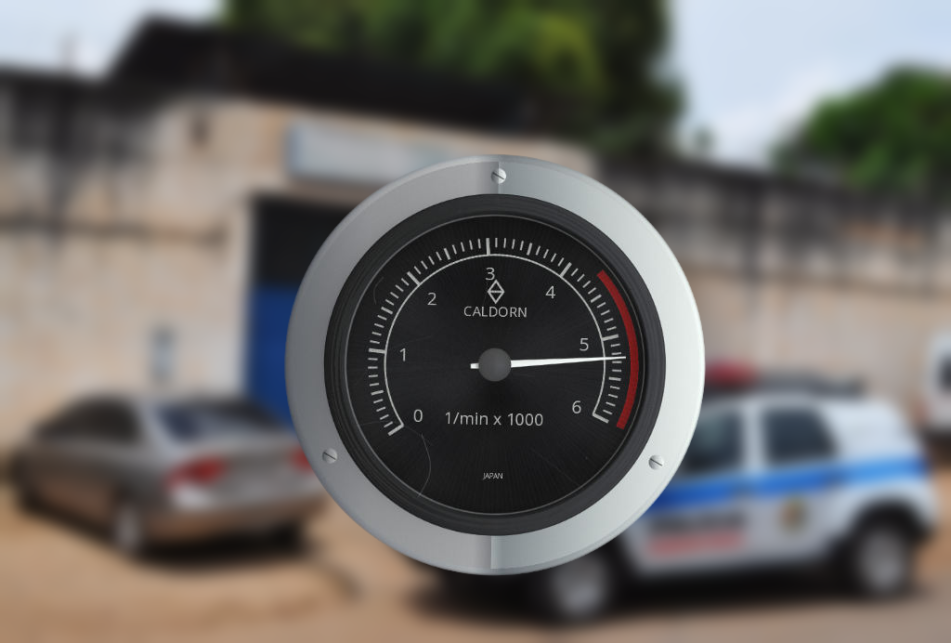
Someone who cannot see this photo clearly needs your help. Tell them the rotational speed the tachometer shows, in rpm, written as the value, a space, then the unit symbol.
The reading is 5250 rpm
